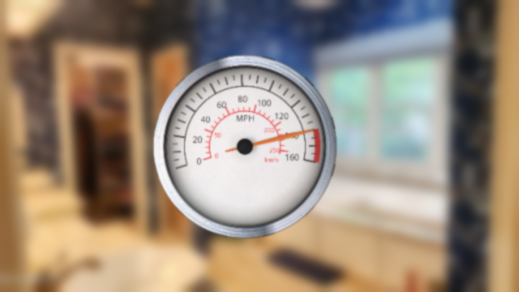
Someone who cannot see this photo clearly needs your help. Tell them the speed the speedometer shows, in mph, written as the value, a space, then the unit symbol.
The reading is 140 mph
